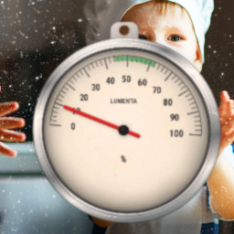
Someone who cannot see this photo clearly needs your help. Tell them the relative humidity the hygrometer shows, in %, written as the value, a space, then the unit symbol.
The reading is 10 %
